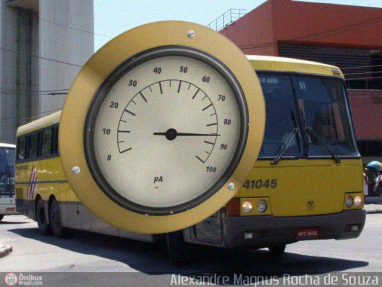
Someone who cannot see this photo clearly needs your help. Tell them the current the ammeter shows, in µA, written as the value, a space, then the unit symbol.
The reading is 85 µA
